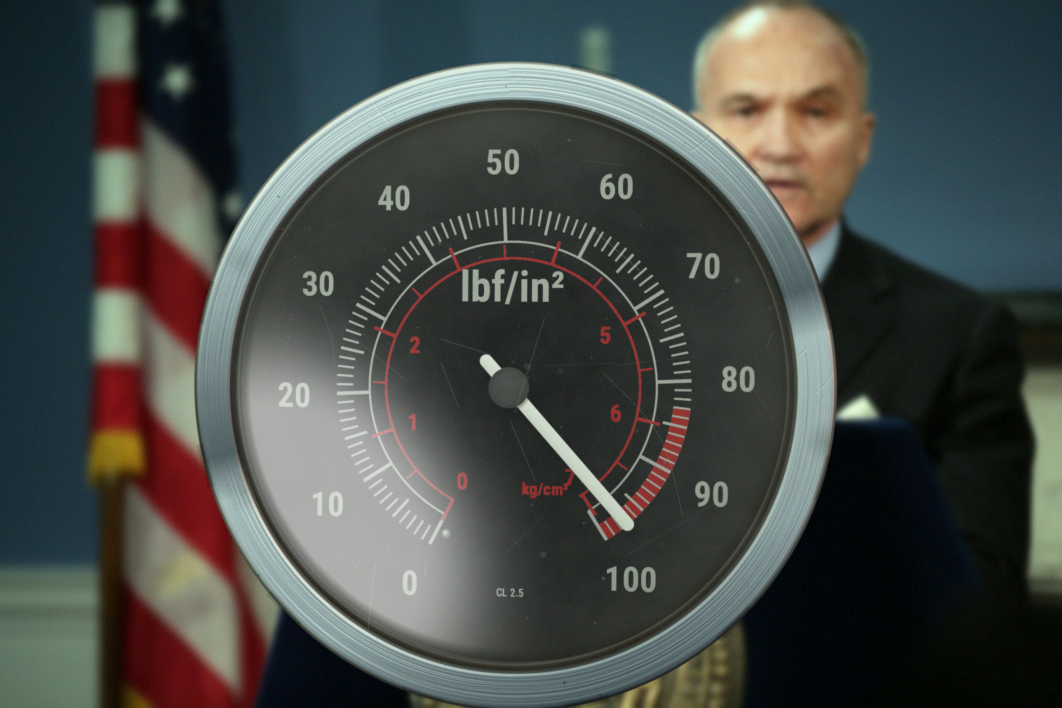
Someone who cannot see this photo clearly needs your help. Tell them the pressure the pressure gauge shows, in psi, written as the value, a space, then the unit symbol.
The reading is 97 psi
